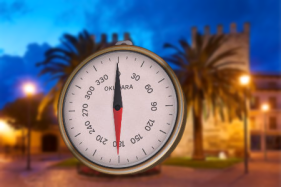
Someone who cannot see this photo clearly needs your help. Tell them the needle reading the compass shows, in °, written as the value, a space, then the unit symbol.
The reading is 180 °
